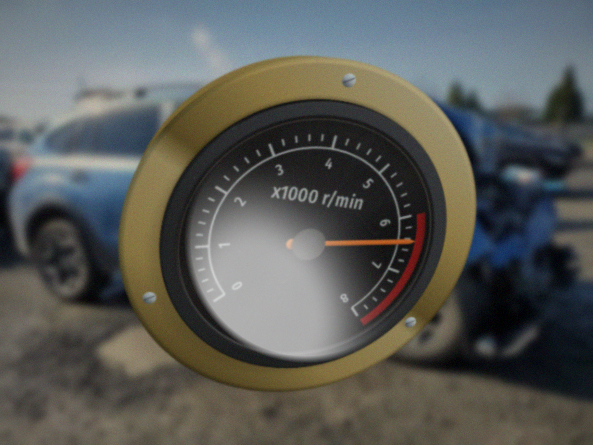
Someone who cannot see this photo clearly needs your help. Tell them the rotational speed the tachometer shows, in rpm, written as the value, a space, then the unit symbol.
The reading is 6400 rpm
